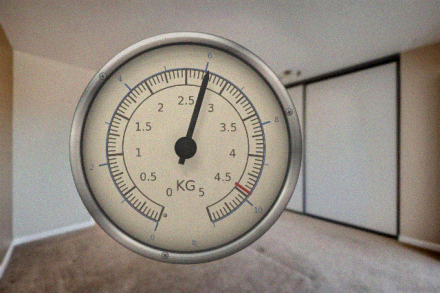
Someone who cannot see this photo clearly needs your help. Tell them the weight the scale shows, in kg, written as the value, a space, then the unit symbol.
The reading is 2.75 kg
